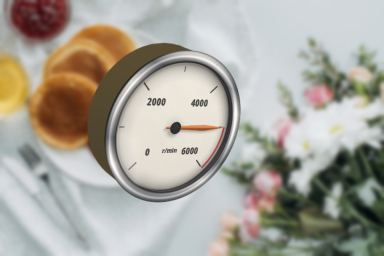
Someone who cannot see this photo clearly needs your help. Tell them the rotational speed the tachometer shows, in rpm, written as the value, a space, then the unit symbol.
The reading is 5000 rpm
